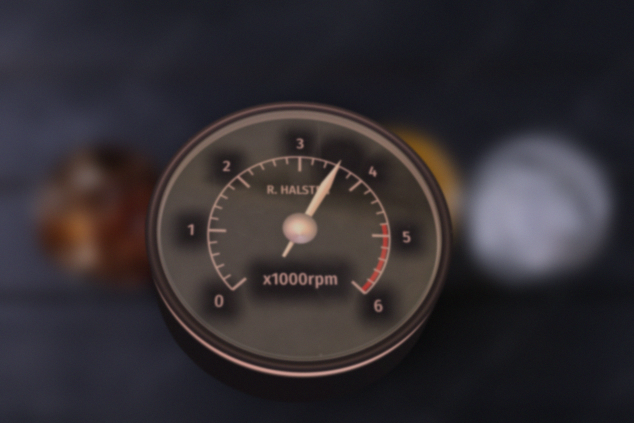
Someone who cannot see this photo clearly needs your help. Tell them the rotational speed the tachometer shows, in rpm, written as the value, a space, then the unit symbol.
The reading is 3600 rpm
